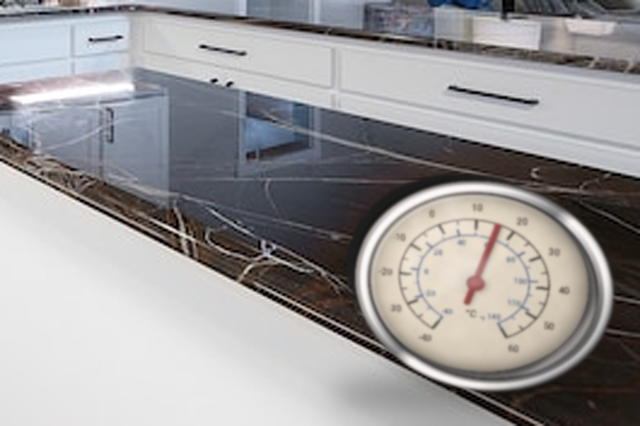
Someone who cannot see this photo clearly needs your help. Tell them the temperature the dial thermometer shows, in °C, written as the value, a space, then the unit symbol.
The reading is 15 °C
